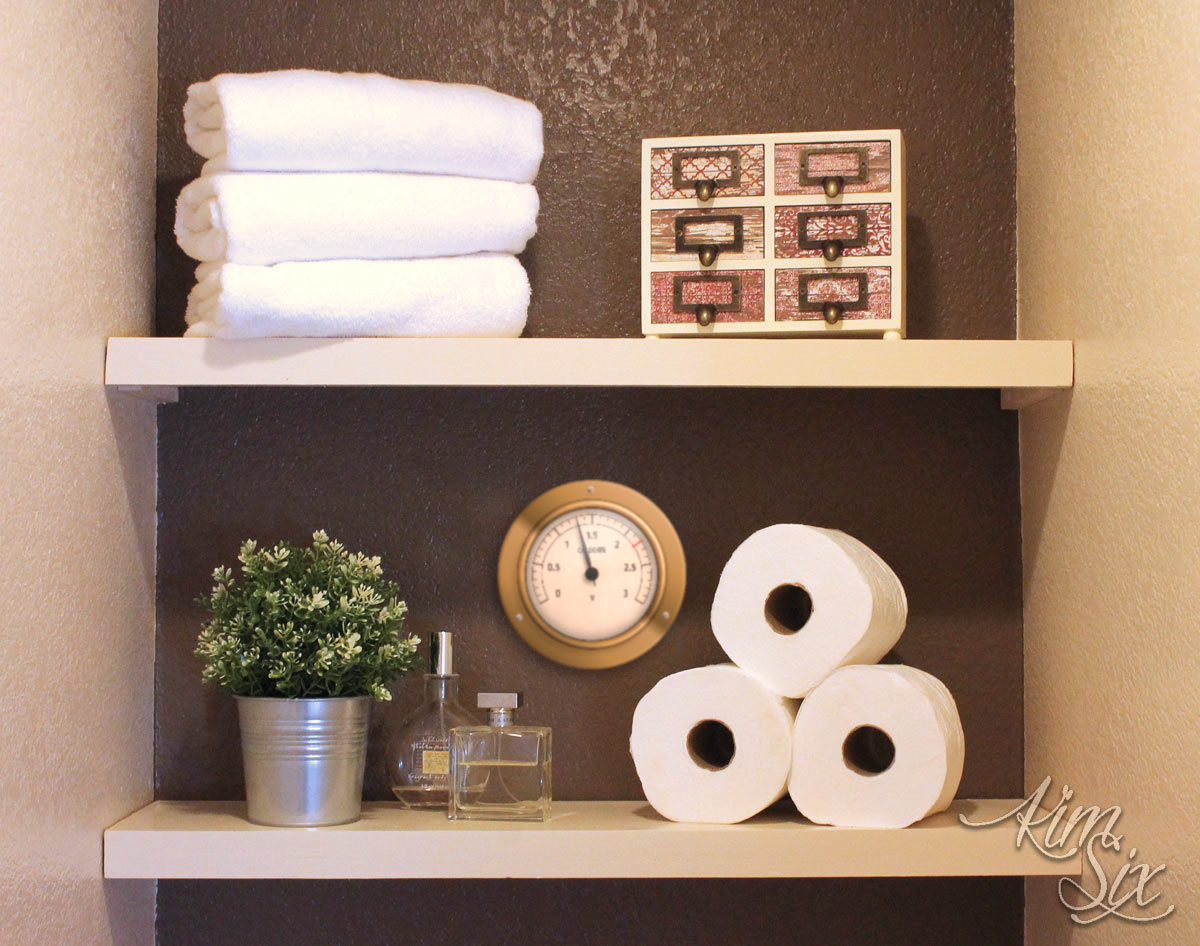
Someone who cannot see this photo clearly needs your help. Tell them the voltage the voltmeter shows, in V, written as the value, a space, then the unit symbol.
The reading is 1.3 V
